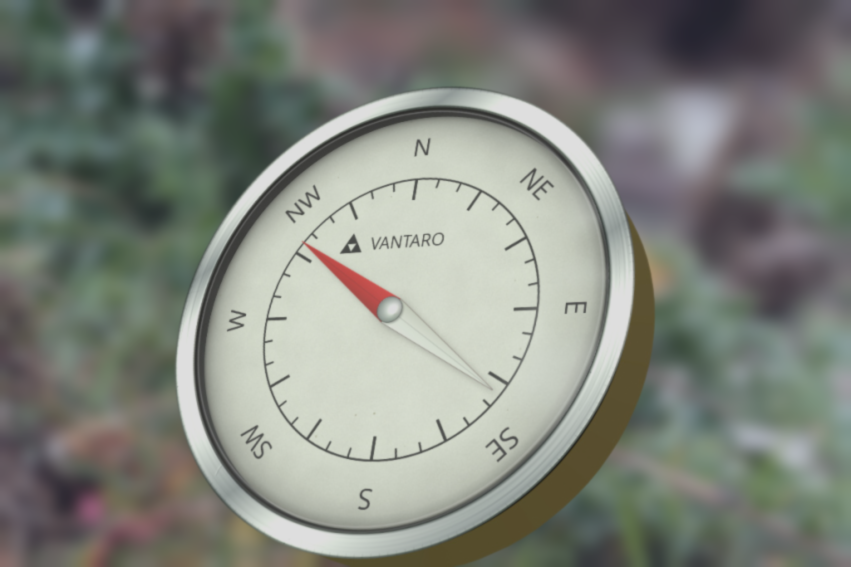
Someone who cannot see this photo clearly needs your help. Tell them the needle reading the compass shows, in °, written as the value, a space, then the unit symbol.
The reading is 305 °
